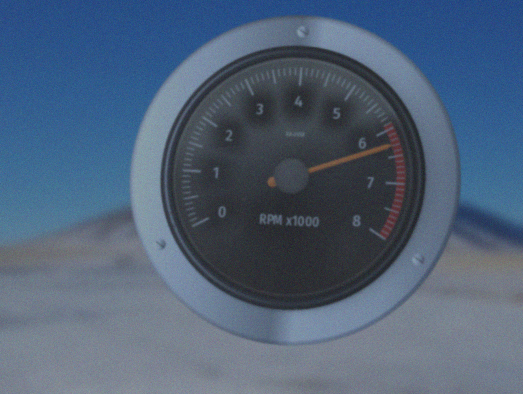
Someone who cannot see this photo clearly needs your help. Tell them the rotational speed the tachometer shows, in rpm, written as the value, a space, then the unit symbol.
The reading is 6300 rpm
